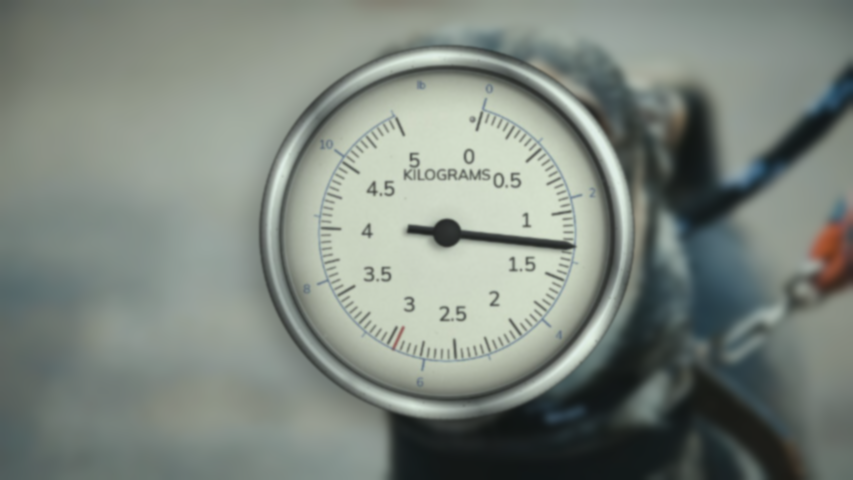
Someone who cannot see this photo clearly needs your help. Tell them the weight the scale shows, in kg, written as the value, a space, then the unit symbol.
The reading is 1.25 kg
